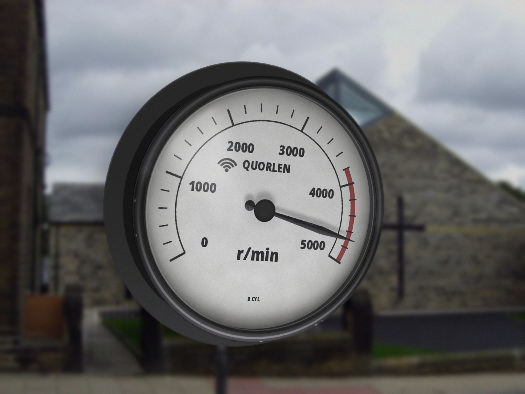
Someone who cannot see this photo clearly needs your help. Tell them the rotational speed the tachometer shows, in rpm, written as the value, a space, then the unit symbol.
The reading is 4700 rpm
